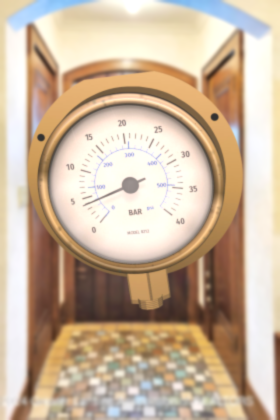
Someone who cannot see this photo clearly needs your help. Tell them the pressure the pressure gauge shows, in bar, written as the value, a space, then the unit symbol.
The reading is 4 bar
